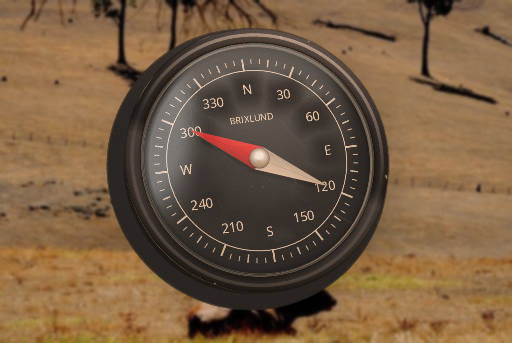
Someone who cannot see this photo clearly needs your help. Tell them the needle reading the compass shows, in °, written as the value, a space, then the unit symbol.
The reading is 300 °
